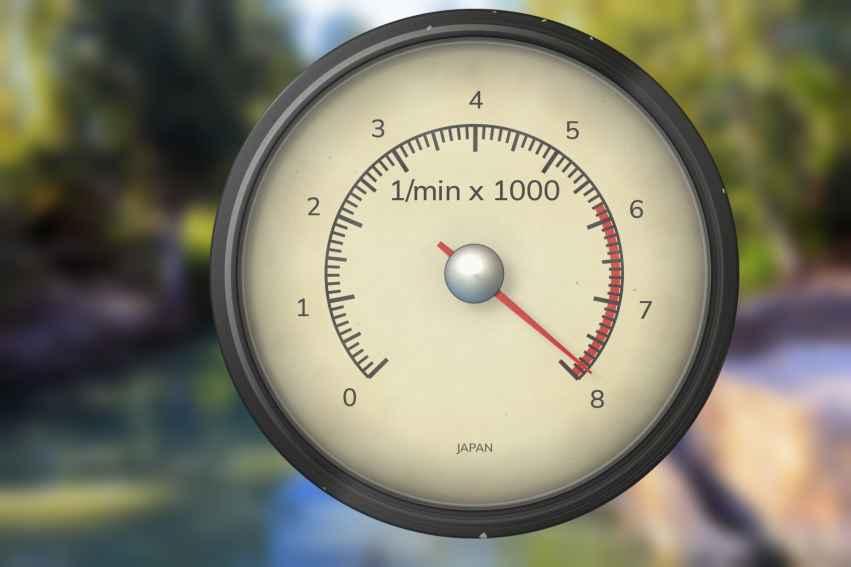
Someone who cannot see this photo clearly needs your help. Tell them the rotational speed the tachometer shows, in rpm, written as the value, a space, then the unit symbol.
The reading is 7850 rpm
